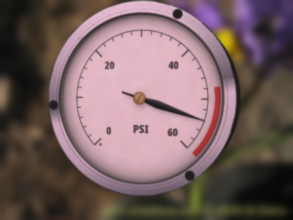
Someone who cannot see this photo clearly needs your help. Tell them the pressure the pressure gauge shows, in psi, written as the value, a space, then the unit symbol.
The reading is 54 psi
